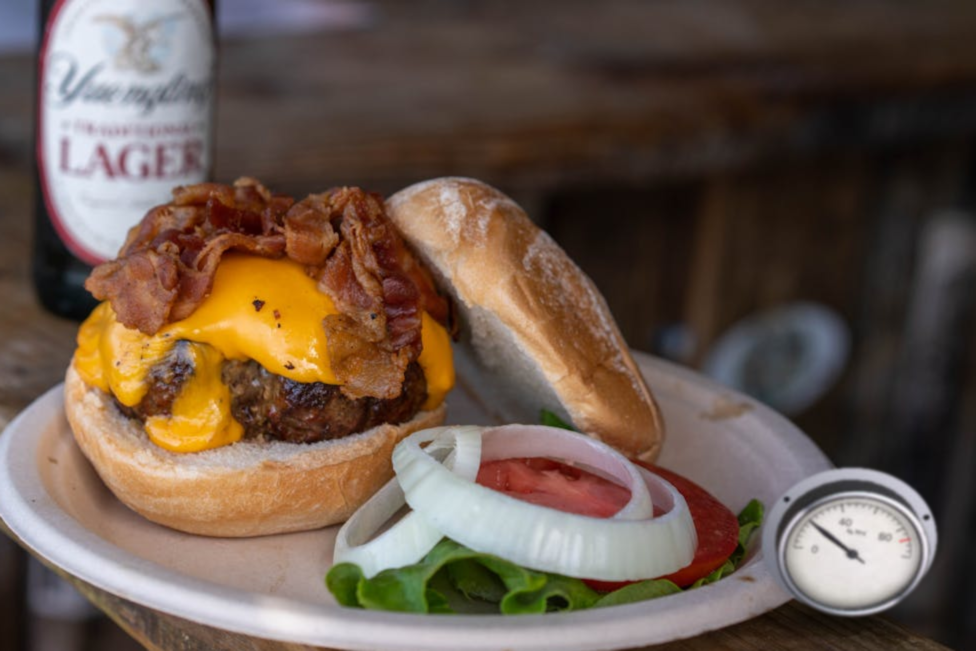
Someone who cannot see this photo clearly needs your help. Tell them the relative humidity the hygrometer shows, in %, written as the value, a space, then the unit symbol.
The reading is 20 %
